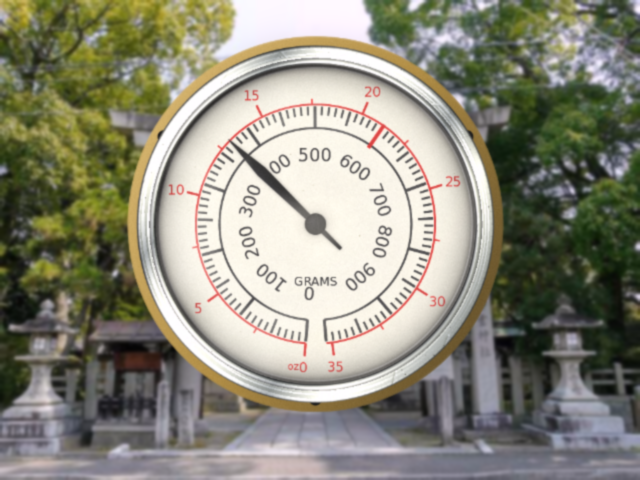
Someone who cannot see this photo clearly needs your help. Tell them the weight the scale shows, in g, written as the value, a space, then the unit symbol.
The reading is 370 g
